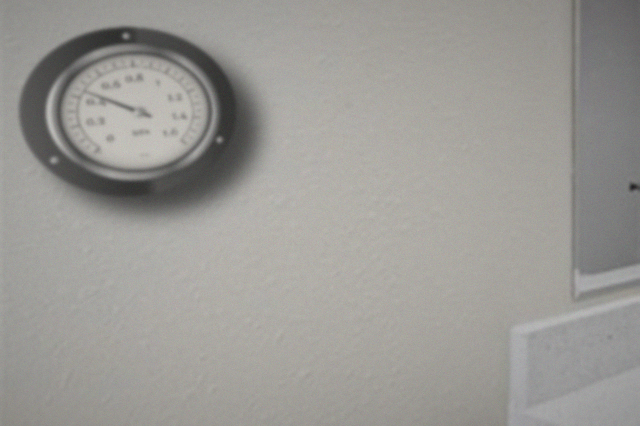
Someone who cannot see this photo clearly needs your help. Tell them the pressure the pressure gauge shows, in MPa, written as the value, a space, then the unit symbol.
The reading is 0.45 MPa
